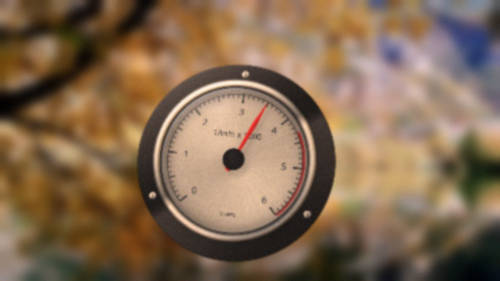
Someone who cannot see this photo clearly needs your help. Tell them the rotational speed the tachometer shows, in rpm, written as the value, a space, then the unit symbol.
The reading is 3500 rpm
